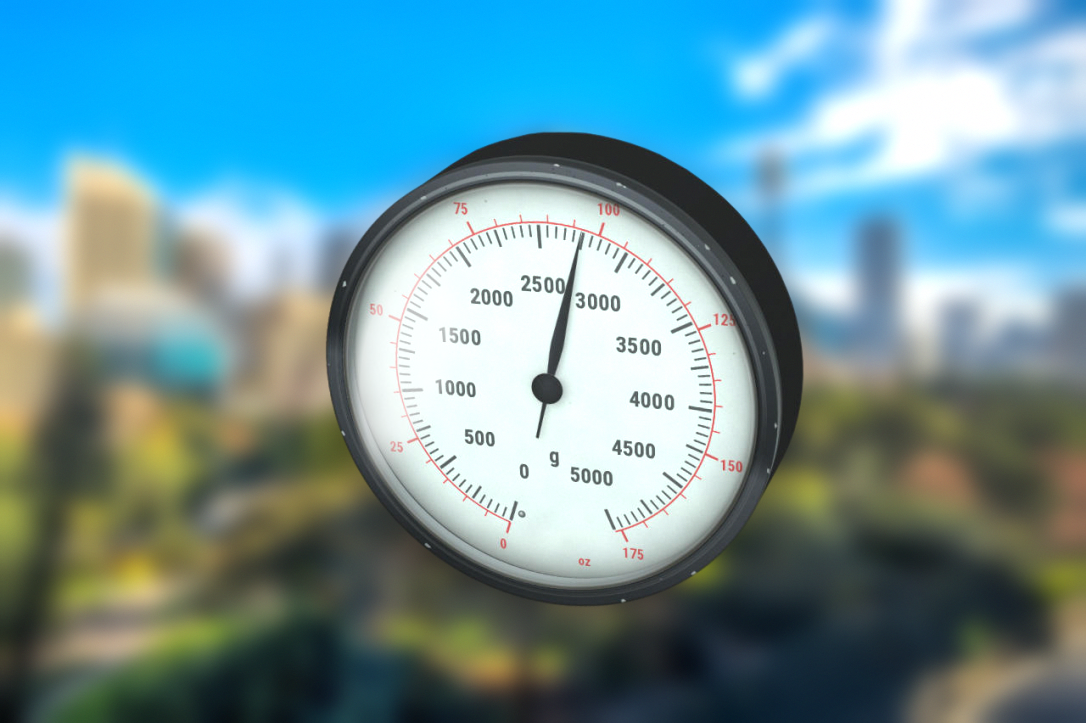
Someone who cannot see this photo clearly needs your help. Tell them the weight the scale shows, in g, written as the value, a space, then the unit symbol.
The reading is 2750 g
